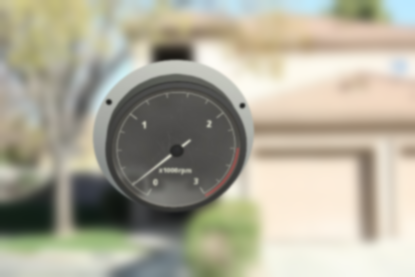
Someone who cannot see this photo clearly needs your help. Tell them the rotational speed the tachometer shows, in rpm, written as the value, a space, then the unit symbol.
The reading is 200 rpm
